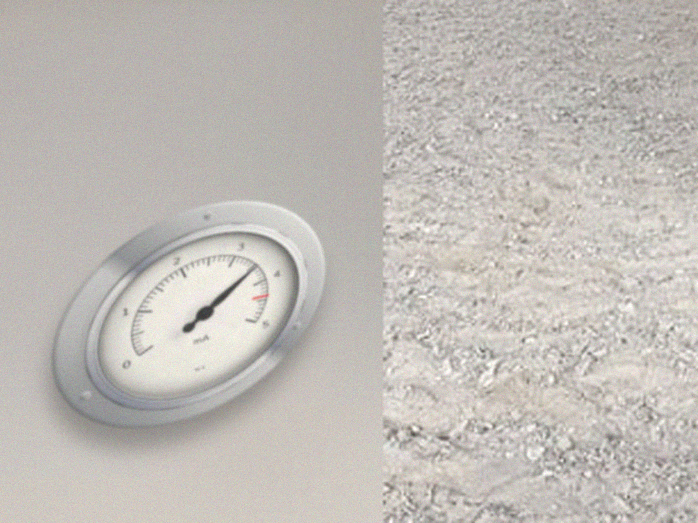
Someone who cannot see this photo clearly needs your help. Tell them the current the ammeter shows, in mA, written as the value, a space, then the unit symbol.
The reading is 3.5 mA
